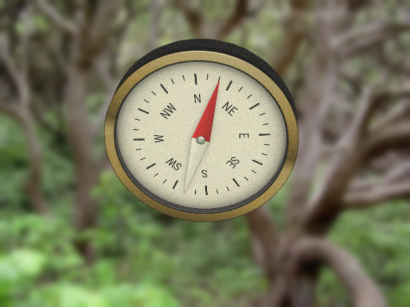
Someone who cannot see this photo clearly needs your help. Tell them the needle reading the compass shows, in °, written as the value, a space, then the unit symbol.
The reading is 20 °
